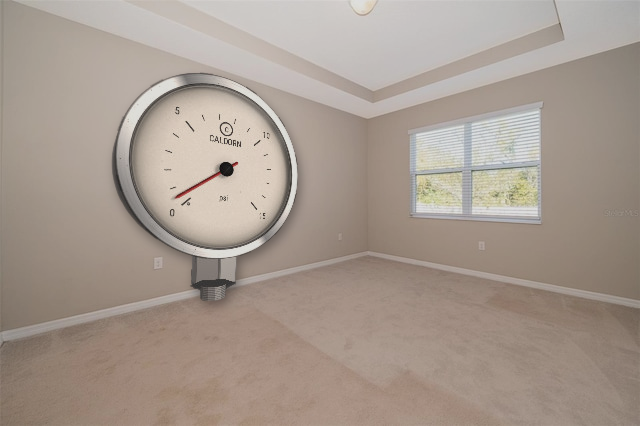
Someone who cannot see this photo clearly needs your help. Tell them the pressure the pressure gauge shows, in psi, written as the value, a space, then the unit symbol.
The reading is 0.5 psi
